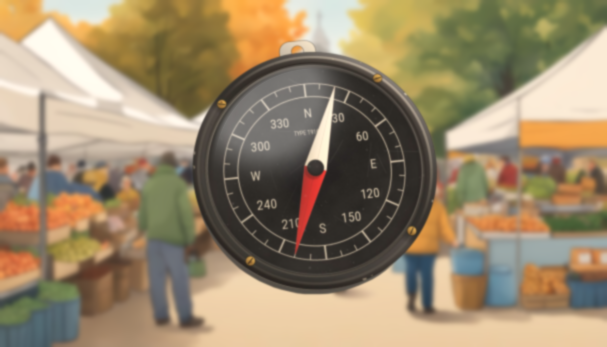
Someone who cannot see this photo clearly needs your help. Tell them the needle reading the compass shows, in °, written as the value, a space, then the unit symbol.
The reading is 200 °
